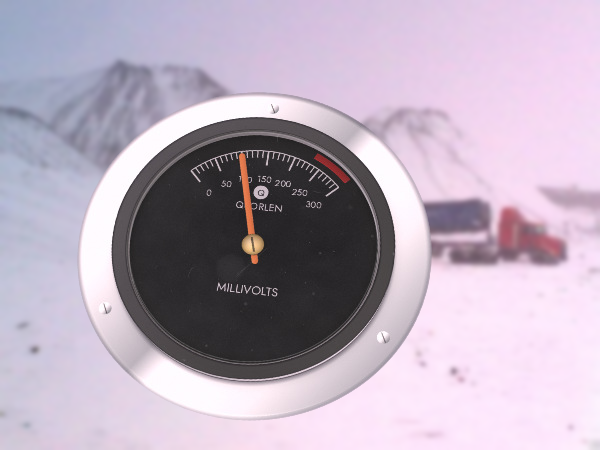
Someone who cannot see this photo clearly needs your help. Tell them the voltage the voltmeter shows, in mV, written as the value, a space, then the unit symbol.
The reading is 100 mV
